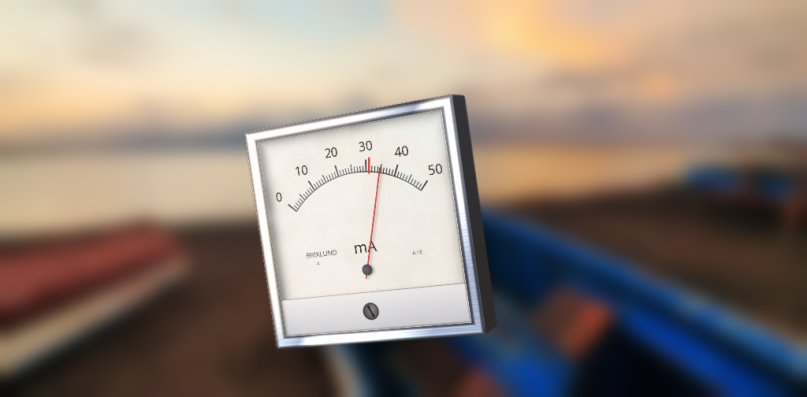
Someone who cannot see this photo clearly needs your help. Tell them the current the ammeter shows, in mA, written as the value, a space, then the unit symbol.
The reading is 35 mA
